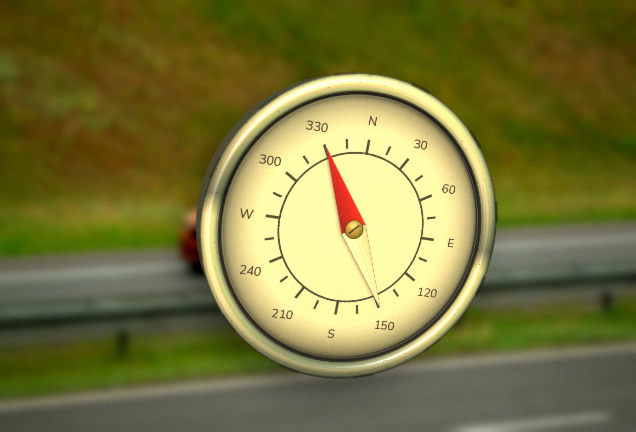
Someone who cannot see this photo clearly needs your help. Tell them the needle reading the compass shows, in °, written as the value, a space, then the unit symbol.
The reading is 330 °
